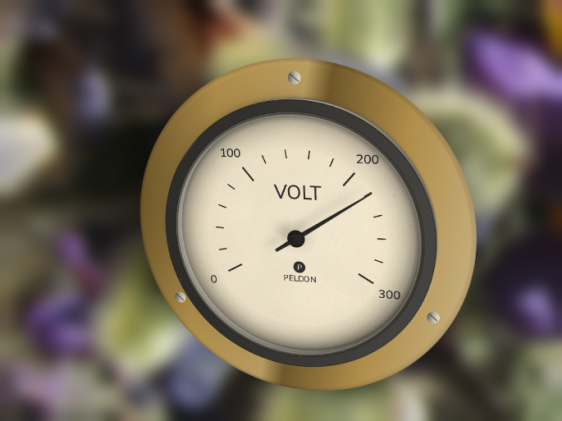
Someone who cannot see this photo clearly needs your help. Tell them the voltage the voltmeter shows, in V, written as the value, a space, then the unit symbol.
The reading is 220 V
